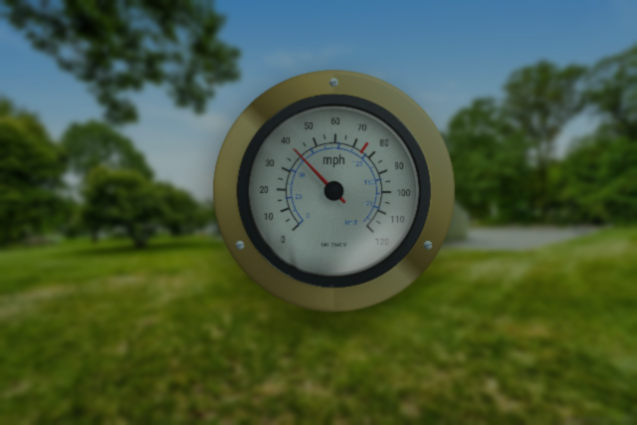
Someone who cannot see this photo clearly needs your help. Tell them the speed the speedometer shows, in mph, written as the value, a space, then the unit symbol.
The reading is 40 mph
